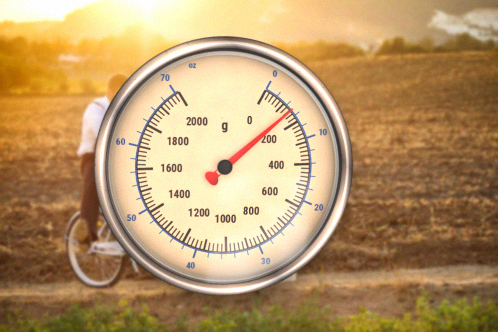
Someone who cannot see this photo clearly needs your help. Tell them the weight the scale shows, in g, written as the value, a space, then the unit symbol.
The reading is 140 g
